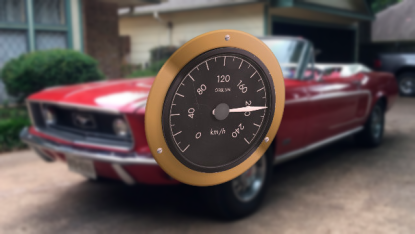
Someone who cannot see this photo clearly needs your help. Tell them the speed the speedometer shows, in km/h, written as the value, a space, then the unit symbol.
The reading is 200 km/h
